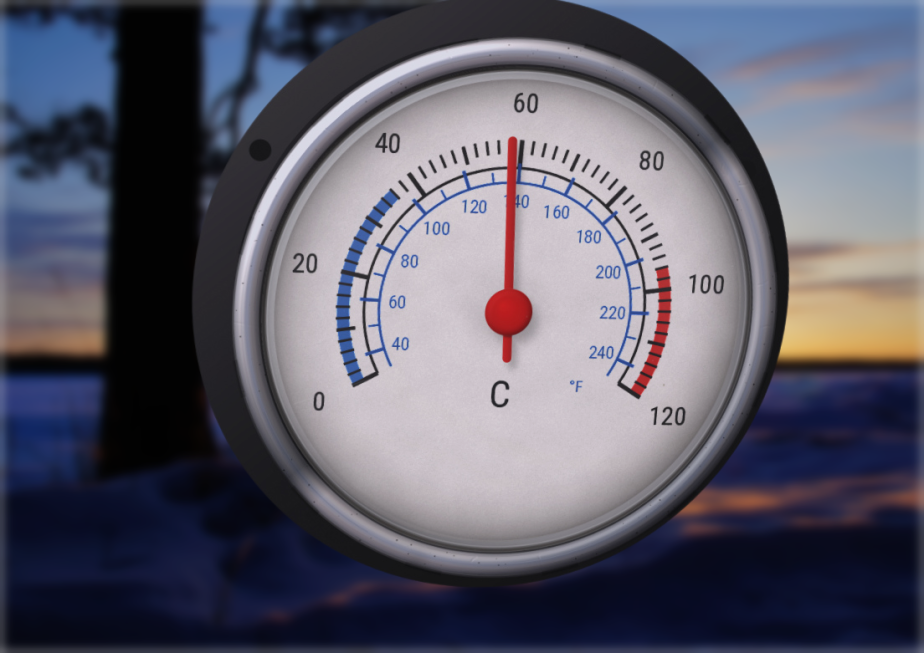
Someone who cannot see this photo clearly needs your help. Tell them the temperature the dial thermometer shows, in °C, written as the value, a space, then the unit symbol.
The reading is 58 °C
